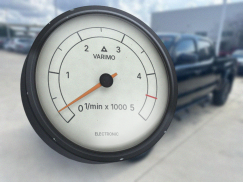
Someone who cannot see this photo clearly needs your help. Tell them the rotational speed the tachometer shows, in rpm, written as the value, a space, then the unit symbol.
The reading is 250 rpm
